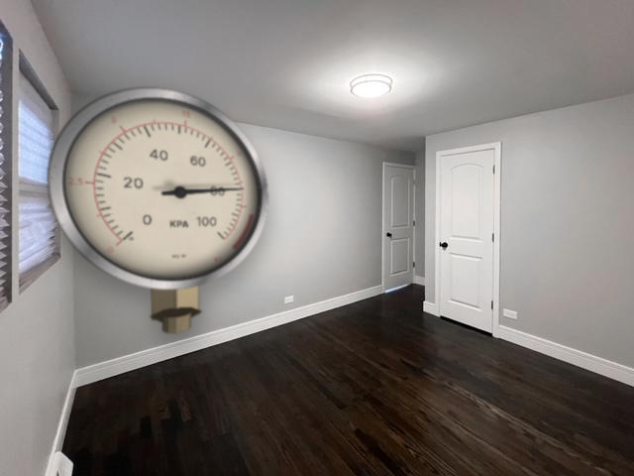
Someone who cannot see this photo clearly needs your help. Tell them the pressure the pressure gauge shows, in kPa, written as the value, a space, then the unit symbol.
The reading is 80 kPa
